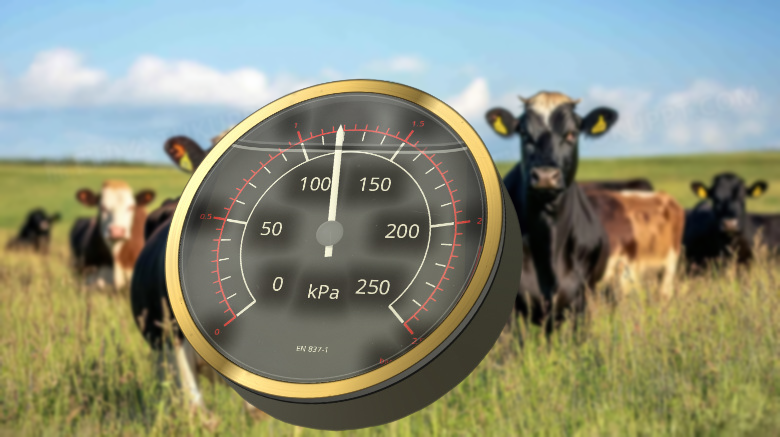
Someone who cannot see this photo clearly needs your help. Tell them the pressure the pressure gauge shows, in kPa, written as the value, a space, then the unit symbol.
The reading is 120 kPa
